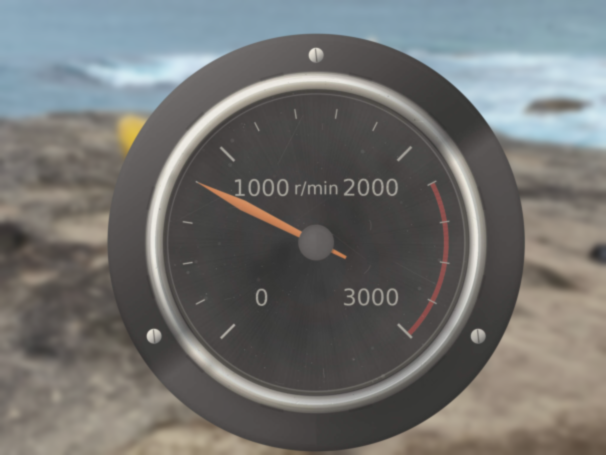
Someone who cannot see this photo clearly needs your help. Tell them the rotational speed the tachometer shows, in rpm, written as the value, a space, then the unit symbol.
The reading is 800 rpm
